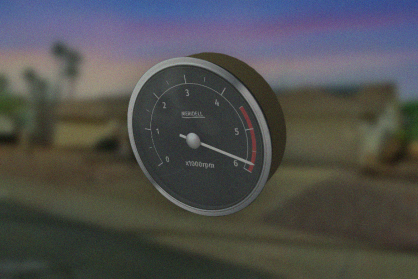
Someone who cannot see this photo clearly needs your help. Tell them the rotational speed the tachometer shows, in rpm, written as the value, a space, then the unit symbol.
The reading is 5750 rpm
